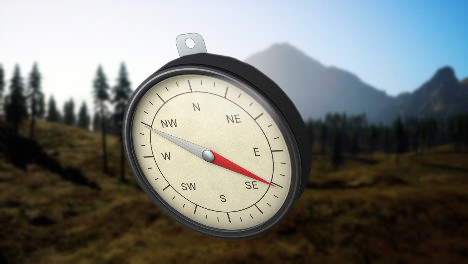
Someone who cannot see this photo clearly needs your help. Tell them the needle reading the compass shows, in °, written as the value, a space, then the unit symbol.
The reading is 120 °
